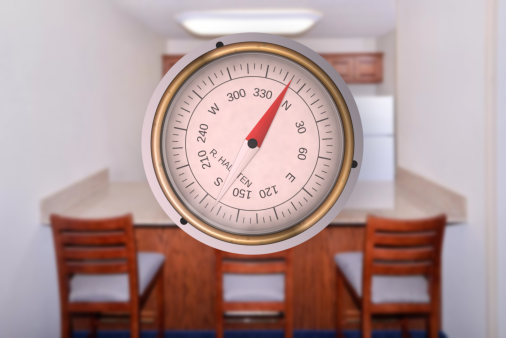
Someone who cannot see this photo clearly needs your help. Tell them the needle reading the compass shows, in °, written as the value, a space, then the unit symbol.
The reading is 350 °
